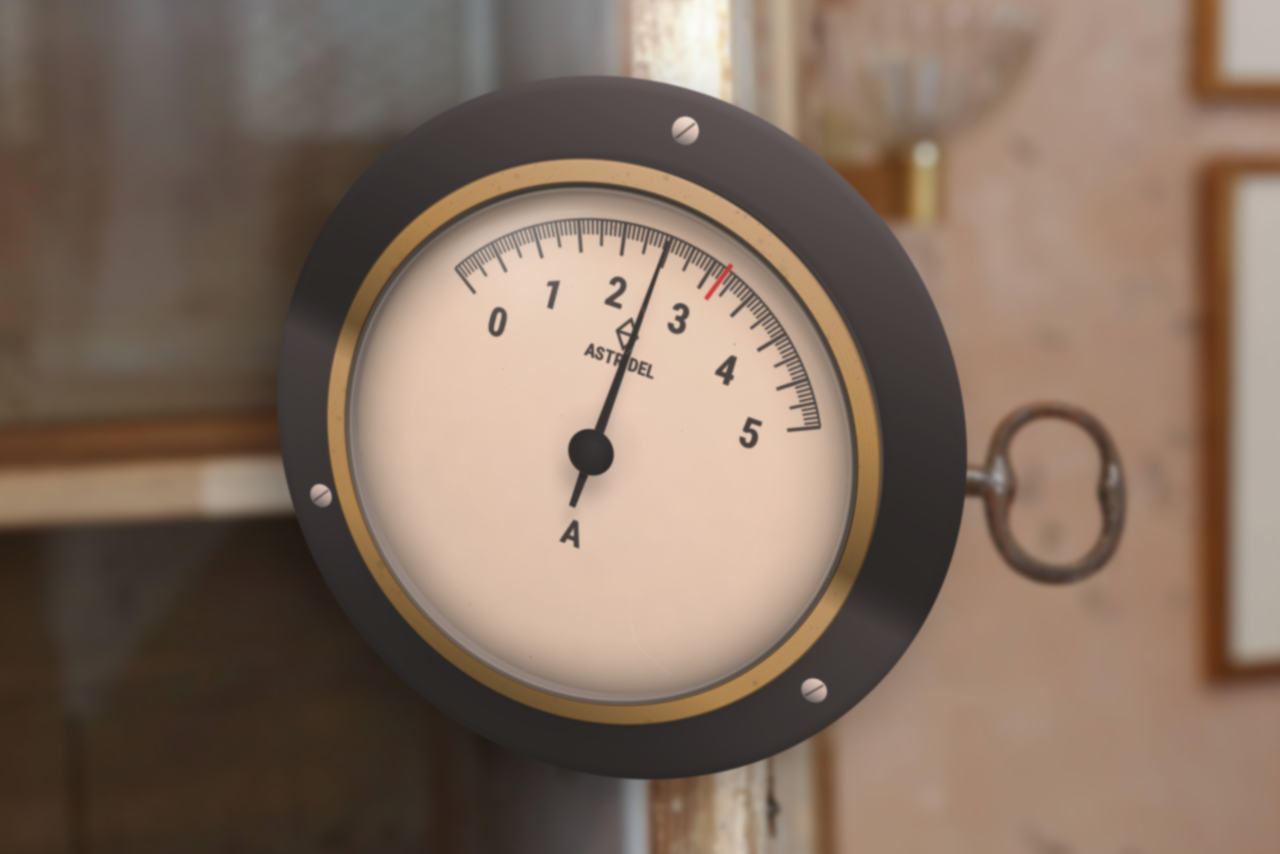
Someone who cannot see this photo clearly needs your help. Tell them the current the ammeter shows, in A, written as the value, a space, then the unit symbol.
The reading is 2.5 A
